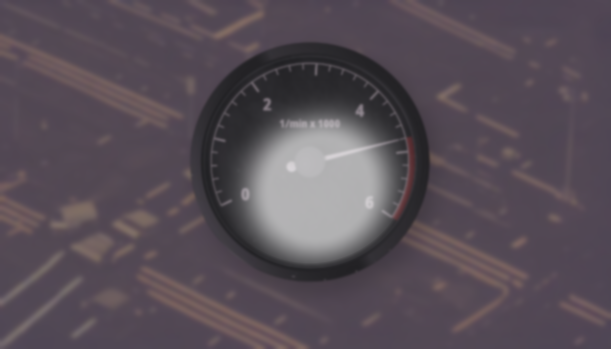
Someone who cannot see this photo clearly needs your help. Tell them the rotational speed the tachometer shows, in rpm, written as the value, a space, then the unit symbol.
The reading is 4800 rpm
